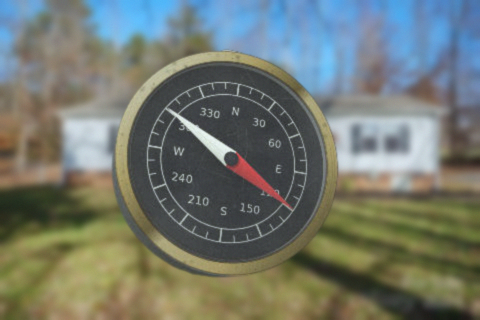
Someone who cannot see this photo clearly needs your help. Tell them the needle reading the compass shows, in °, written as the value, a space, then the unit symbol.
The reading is 120 °
